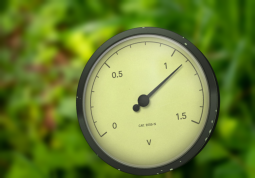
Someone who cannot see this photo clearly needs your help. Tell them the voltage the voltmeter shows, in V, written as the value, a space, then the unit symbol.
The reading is 1.1 V
